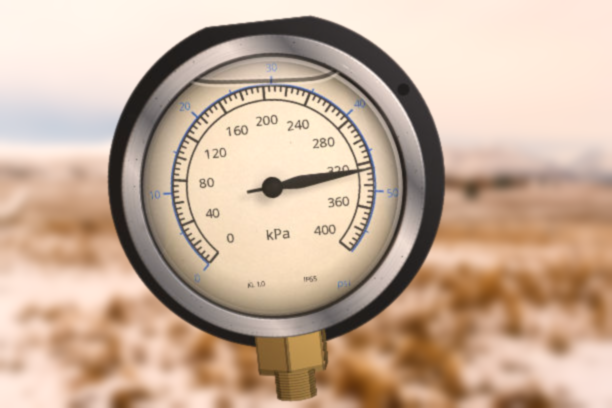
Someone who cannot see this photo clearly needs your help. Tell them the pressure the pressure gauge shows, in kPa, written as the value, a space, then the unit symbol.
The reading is 325 kPa
